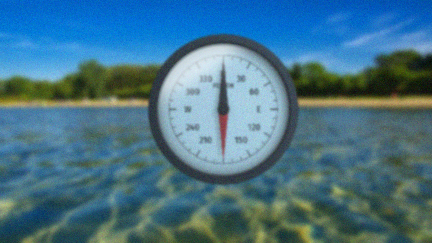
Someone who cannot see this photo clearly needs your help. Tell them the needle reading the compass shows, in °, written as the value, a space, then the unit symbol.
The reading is 180 °
